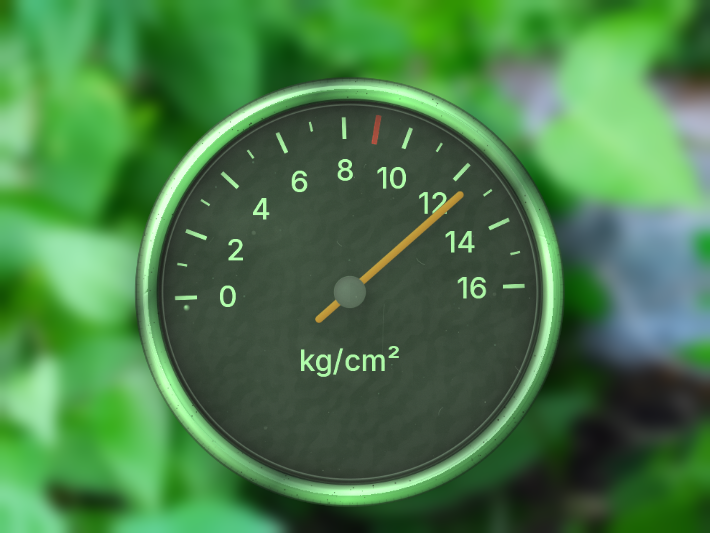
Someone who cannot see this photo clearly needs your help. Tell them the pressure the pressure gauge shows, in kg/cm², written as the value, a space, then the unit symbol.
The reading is 12.5 kg/cm²
